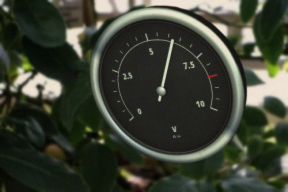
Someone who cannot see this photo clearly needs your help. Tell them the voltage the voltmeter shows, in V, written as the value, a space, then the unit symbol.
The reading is 6.25 V
